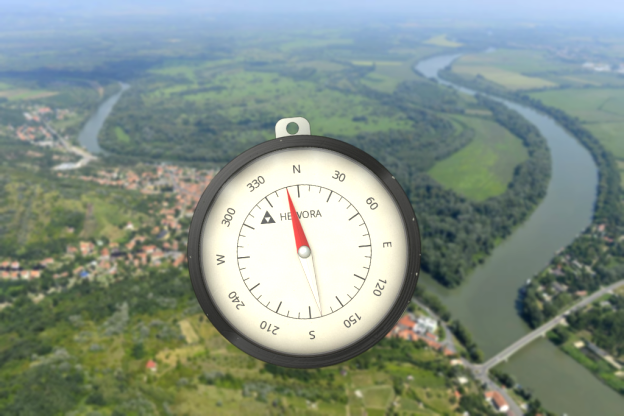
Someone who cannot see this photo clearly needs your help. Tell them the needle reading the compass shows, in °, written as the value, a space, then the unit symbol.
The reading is 350 °
